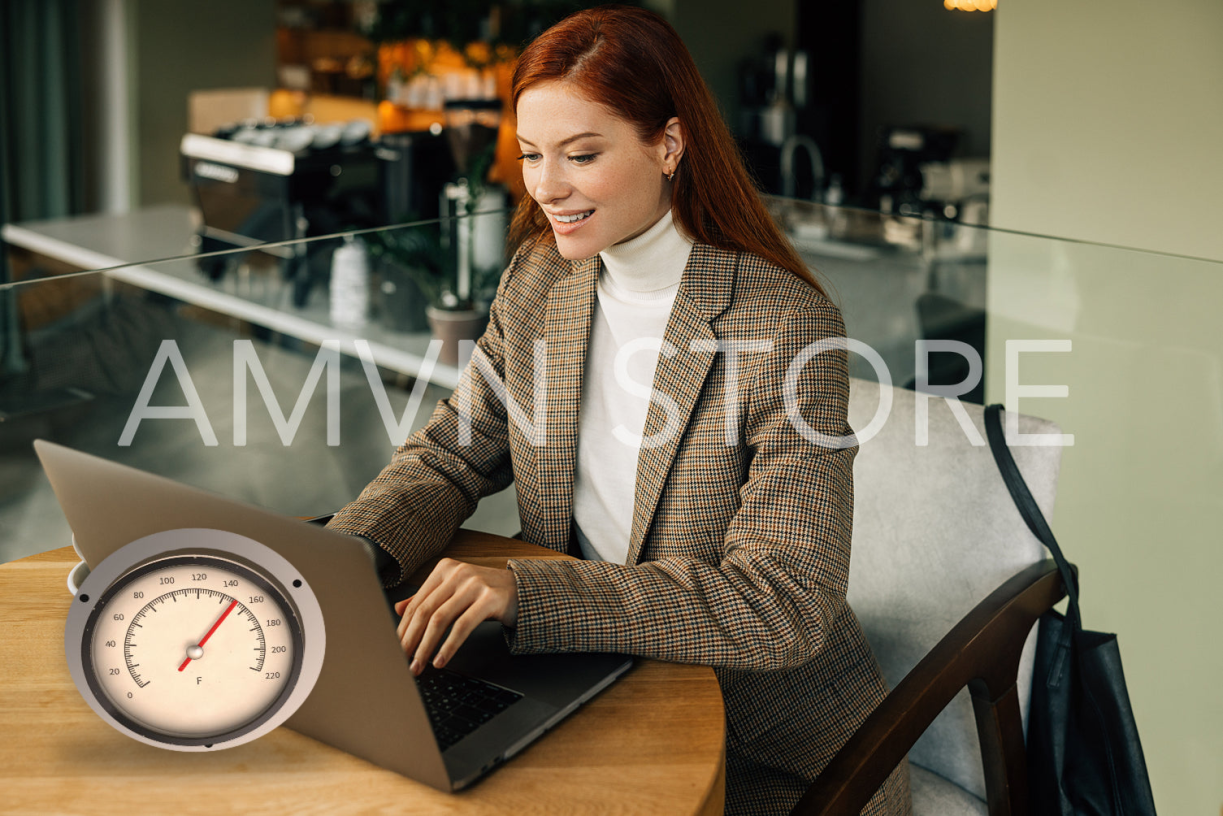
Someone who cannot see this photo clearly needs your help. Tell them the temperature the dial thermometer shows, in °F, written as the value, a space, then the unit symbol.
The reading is 150 °F
